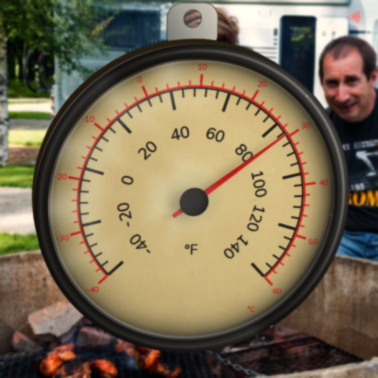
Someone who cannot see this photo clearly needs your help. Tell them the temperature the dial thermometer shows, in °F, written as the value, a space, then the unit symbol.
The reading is 84 °F
